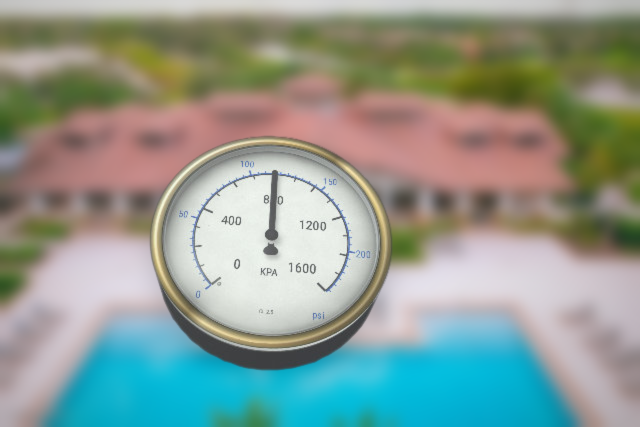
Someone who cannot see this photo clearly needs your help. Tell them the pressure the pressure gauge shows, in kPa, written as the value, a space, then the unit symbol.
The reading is 800 kPa
